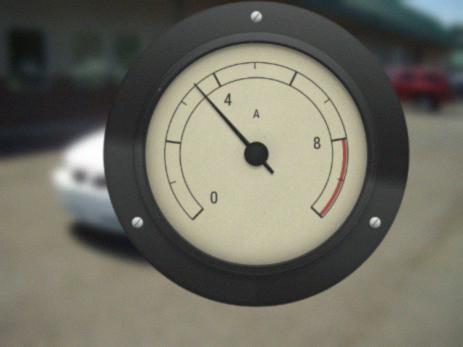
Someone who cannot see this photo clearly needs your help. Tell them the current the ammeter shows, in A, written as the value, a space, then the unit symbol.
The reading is 3.5 A
